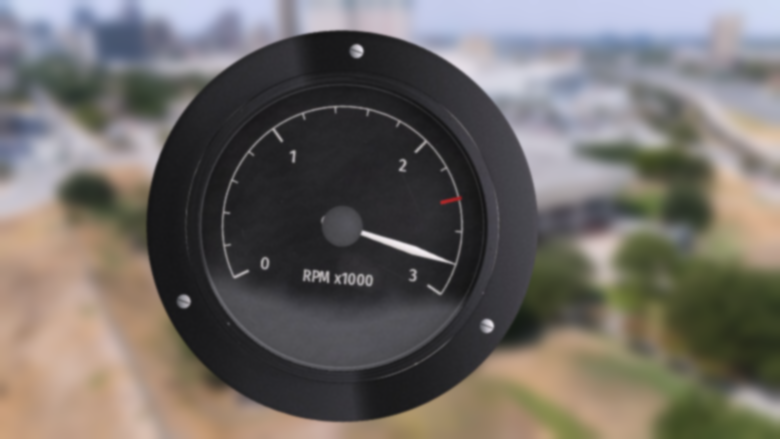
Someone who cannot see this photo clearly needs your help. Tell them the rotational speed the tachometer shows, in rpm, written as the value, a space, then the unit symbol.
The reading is 2800 rpm
